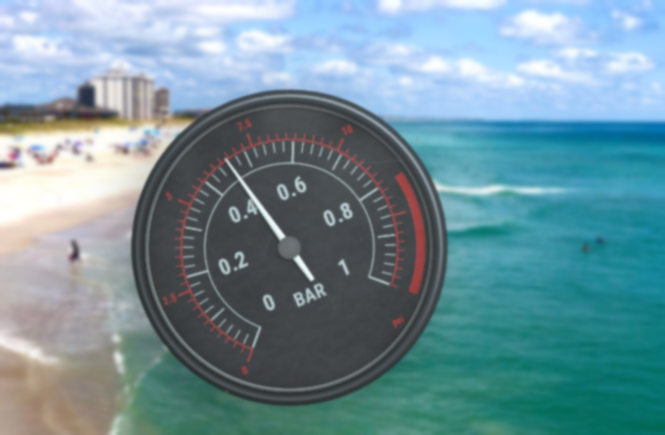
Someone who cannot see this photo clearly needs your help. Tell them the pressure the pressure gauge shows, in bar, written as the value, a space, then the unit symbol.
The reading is 0.46 bar
